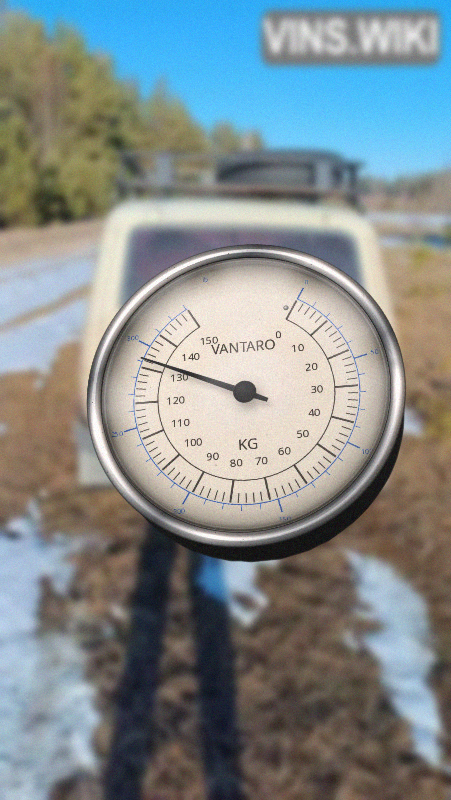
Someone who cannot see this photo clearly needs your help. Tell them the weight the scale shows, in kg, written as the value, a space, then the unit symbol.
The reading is 132 kg
